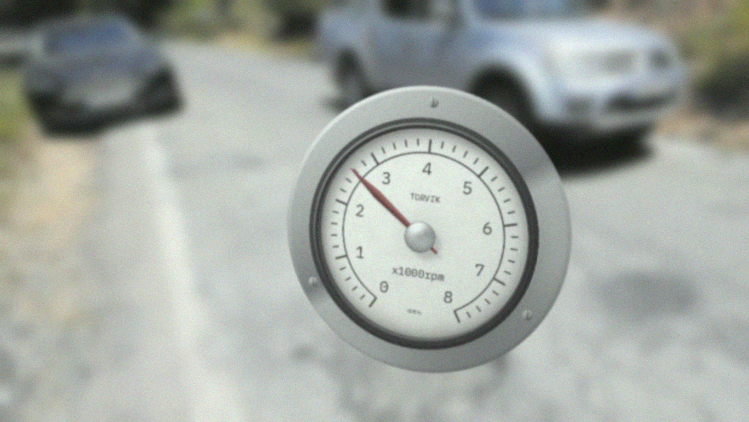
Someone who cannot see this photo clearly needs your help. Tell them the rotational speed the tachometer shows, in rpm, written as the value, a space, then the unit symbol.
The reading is 2600 rpm
